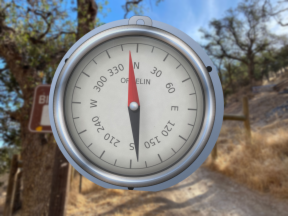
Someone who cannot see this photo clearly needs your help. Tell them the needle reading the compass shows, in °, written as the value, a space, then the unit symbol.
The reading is 352.5 °
